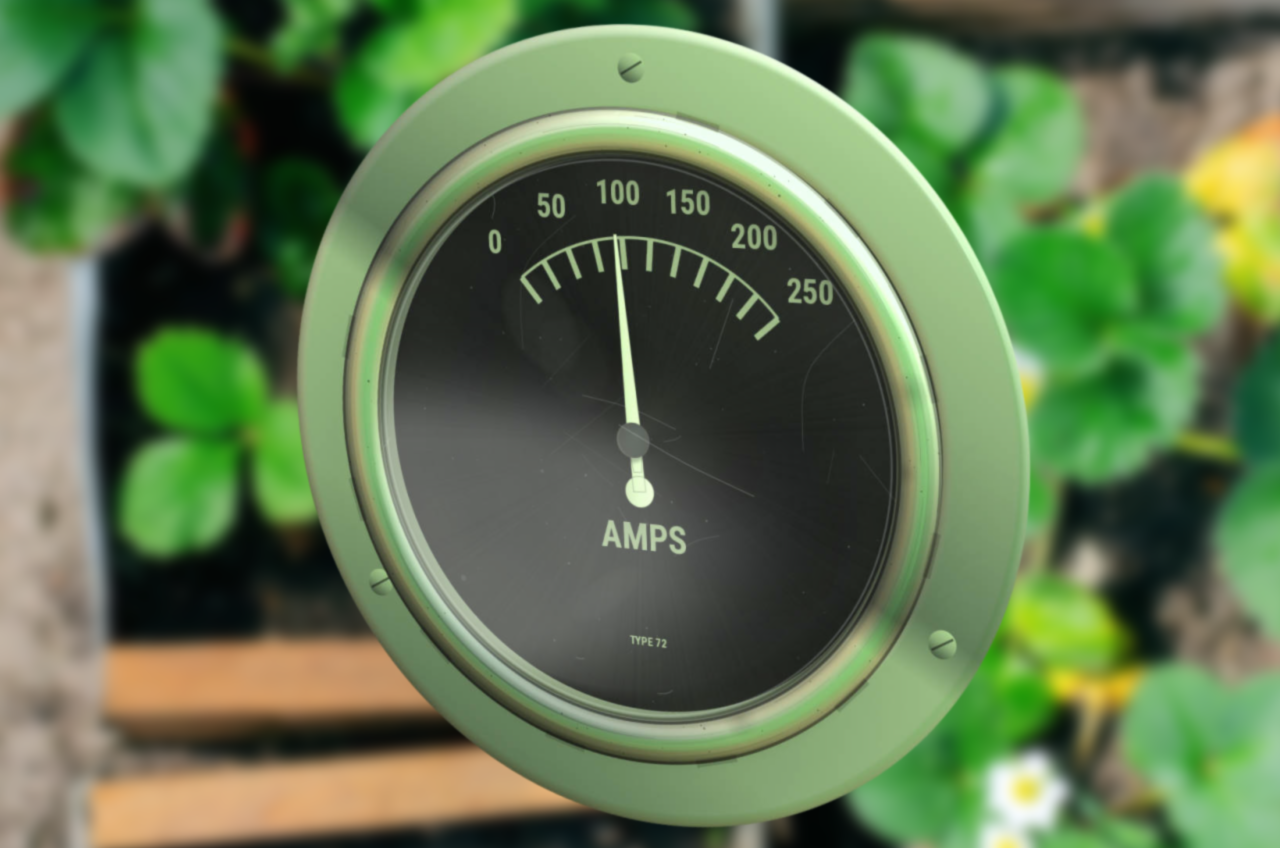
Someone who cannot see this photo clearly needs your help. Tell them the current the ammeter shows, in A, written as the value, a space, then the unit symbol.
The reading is 100 A
